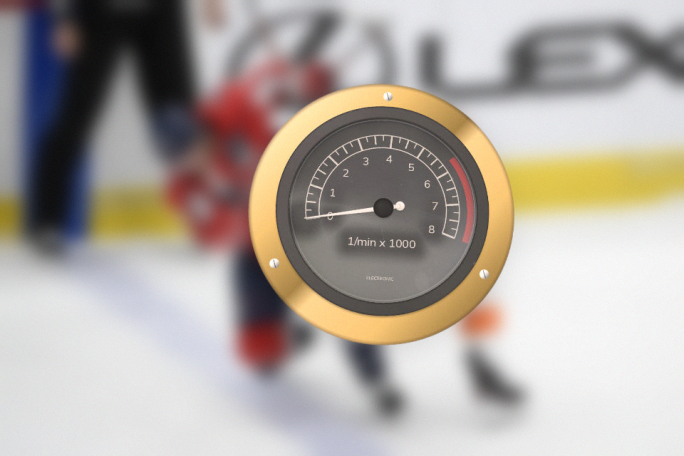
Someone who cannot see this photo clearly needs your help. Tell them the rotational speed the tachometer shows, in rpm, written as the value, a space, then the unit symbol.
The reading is 0 rpm
